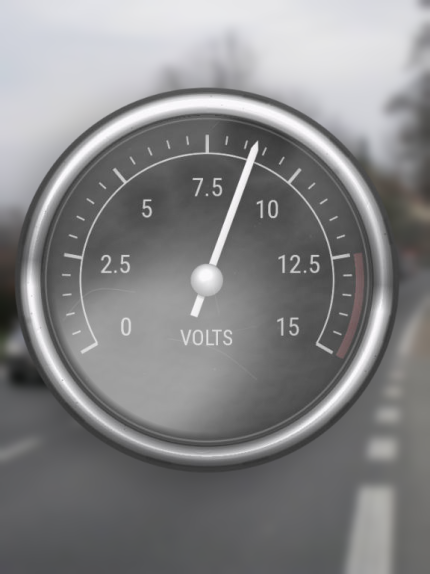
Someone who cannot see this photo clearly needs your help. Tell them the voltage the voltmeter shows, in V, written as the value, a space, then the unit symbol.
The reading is 8.75 V
